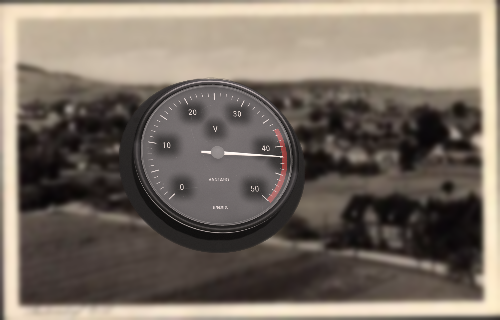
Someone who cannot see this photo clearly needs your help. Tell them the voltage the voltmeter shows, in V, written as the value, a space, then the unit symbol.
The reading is 42 V
